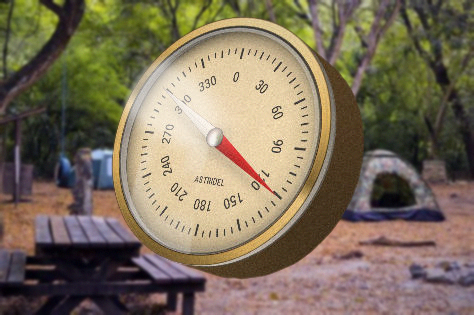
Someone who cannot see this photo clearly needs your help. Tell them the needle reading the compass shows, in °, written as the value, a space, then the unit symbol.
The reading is 120 °
